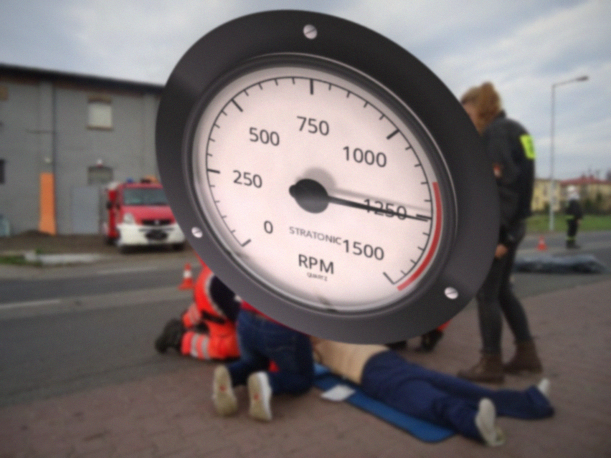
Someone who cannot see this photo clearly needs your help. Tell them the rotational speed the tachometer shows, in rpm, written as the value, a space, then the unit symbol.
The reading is 1250 rpm
